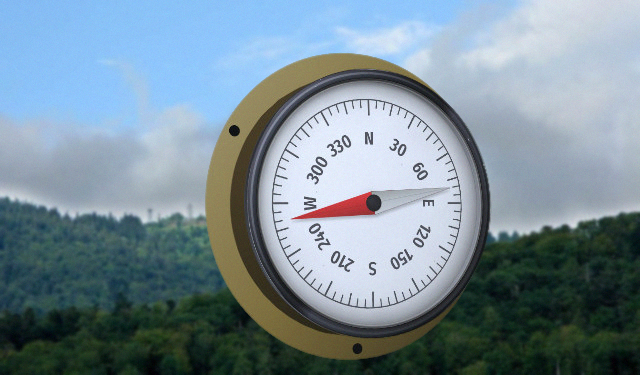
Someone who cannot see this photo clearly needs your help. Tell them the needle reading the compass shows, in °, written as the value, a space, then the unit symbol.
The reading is 260 °
